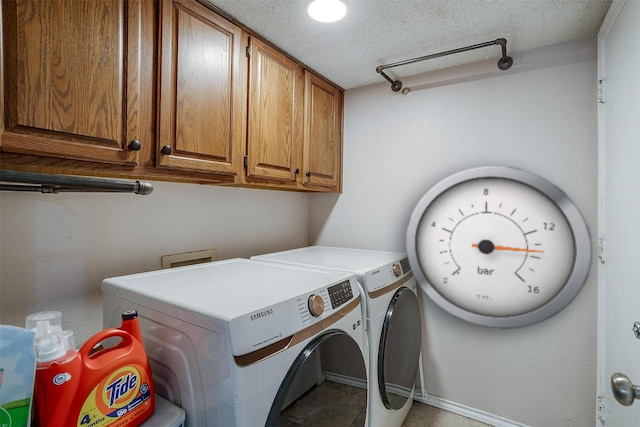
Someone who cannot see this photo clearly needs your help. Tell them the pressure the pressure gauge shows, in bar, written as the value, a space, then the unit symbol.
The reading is 13.5 bar
